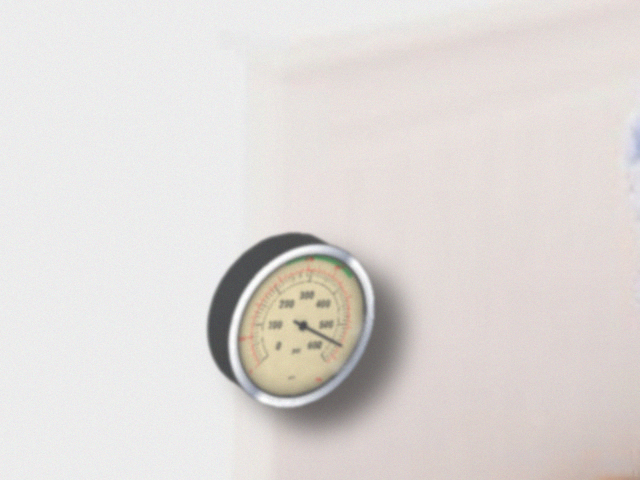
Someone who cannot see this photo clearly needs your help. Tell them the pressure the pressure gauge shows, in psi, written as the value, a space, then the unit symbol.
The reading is 550 psi
